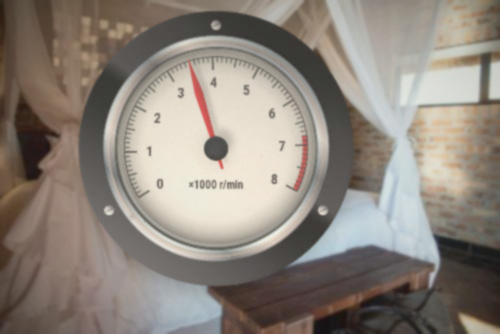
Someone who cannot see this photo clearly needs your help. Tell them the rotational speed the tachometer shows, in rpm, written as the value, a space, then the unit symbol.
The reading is 3500 rpm
